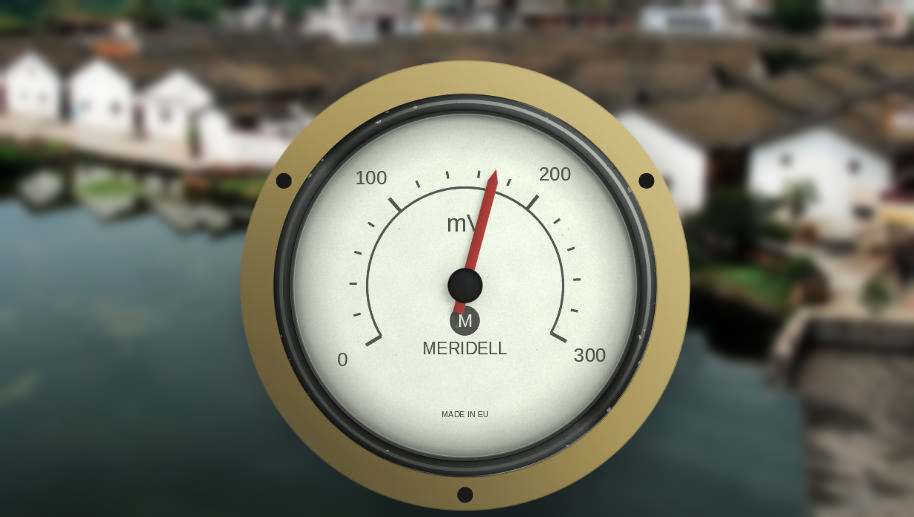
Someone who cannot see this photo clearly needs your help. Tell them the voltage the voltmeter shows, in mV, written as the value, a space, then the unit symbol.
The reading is 170 mV
